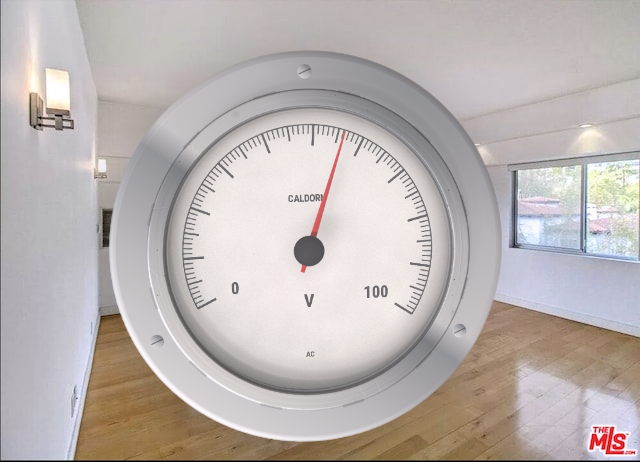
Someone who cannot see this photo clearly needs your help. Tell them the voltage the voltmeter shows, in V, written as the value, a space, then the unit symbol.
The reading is 56 V
